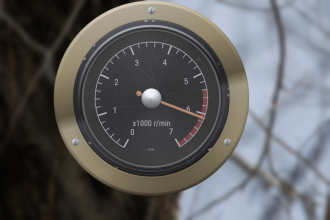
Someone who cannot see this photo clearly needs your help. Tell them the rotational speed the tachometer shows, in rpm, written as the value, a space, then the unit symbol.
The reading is 6100 rpm
